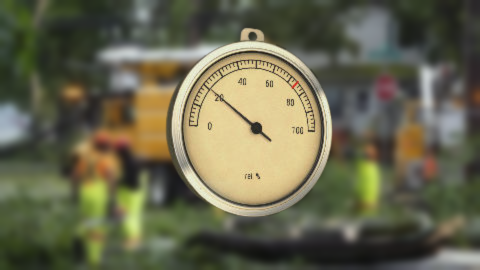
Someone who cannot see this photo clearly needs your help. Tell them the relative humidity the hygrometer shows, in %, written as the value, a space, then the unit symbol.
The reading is 20 %
